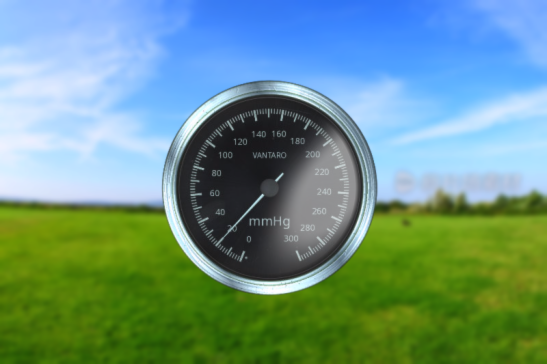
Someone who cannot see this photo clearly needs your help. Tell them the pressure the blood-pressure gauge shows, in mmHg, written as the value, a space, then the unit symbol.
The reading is 20 mmHg
